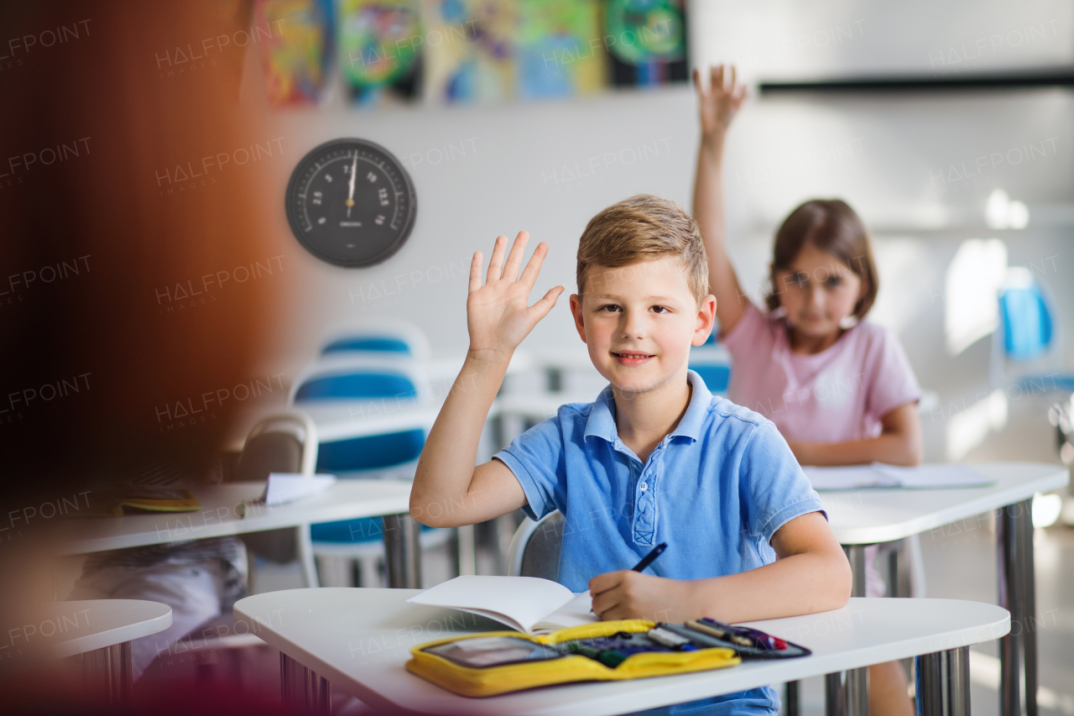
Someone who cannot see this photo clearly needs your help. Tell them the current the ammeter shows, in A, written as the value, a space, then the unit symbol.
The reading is 8 A
